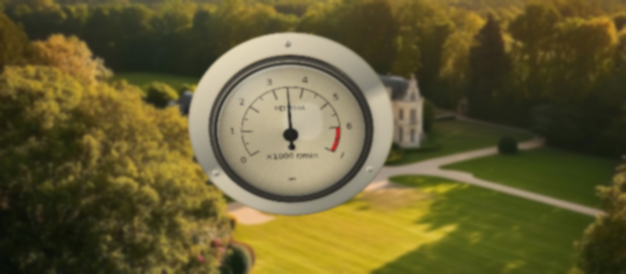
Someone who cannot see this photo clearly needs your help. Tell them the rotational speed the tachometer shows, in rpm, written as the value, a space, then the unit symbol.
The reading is 3500 rpm
